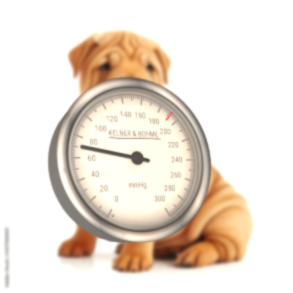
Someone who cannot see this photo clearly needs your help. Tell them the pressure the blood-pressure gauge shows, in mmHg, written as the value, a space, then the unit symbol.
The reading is 70 mmHg
